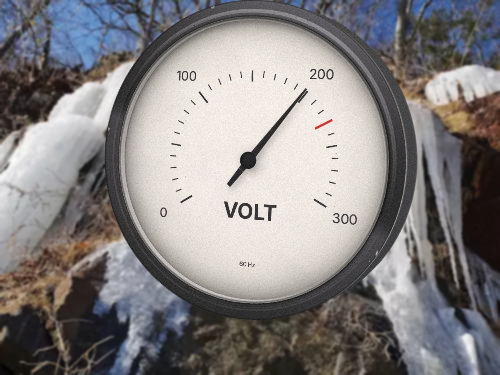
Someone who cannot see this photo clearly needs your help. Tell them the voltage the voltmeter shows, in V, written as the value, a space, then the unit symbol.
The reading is 200 V
